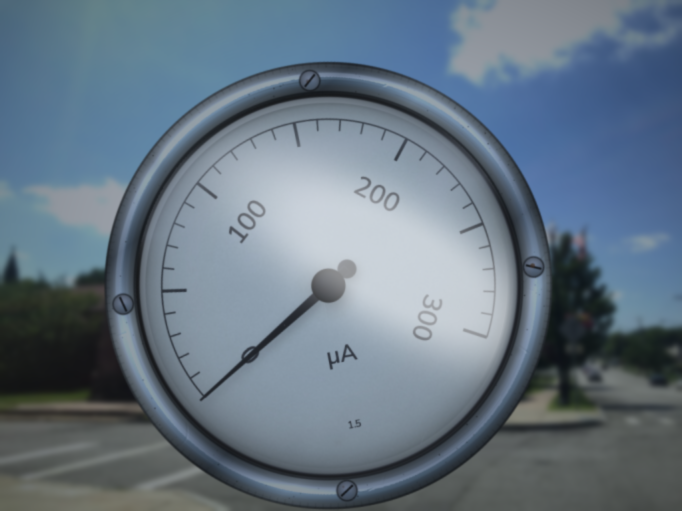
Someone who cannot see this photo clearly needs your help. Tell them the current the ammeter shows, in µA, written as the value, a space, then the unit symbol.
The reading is 0 µA
